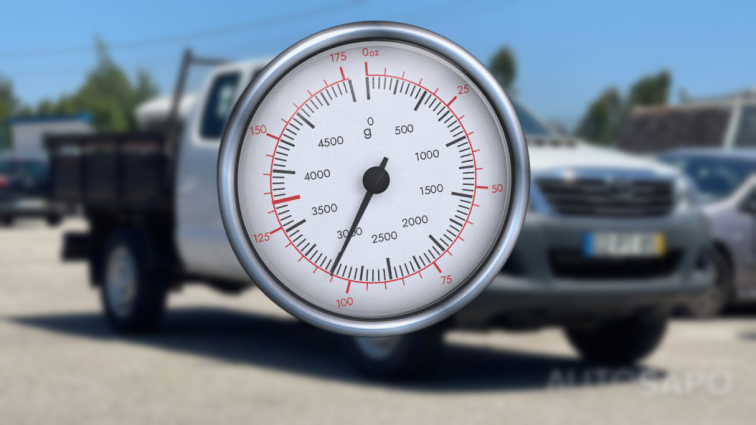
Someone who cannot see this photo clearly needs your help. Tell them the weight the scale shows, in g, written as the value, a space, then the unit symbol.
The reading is 3000 g
